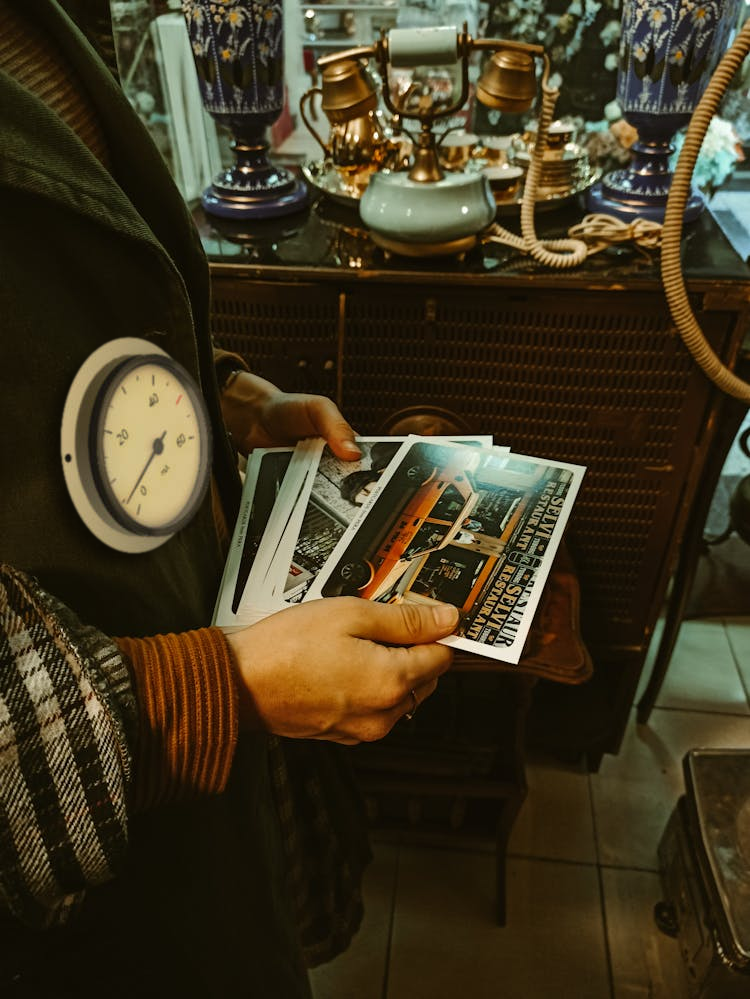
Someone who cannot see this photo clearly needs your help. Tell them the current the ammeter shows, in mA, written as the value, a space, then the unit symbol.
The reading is 5 mA
